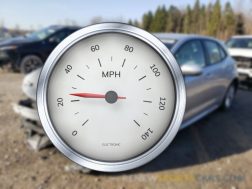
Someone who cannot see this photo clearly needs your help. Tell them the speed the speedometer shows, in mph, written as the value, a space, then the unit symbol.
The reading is 25 mph
